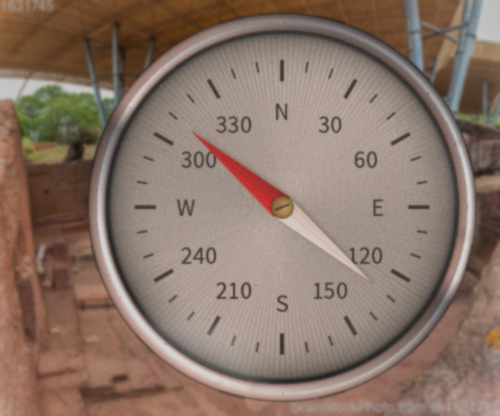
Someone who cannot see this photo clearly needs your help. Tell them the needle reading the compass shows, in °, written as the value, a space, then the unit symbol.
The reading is 310 °
